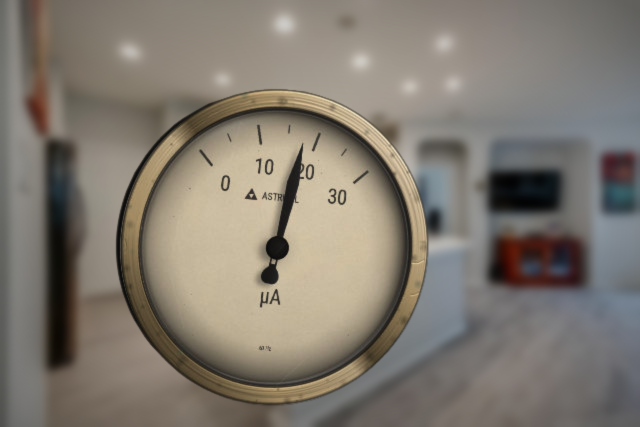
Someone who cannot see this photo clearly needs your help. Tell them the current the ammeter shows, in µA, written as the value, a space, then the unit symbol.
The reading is 17.5 µA
